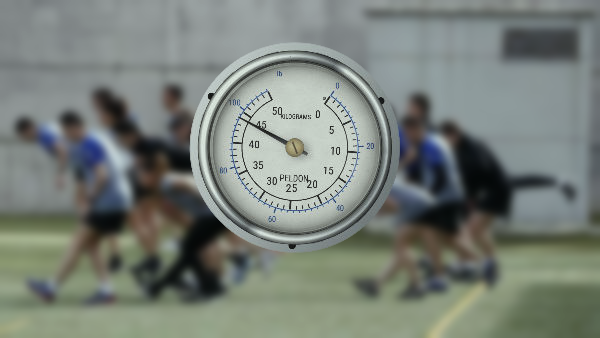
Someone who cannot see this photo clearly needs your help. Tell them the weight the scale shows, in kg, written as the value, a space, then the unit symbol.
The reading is 44 kg
